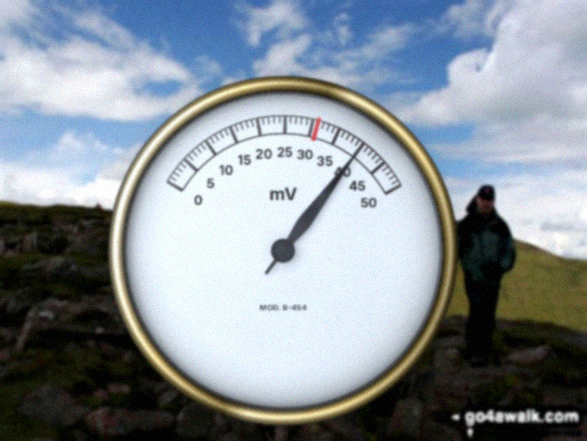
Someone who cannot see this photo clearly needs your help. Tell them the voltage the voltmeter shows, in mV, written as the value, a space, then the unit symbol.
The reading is 40 mV
